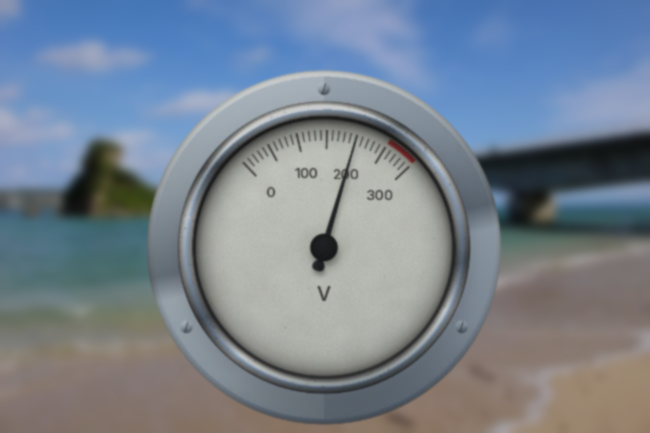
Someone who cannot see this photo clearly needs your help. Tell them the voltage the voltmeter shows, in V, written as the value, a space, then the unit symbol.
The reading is 200 V
